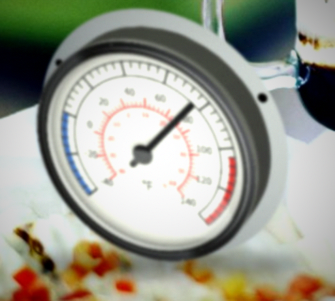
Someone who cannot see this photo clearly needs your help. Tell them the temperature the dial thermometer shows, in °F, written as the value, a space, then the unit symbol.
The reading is 76 °F
